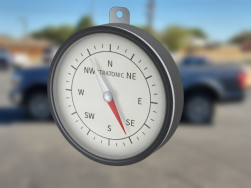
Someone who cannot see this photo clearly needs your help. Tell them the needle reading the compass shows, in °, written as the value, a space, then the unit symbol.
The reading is 150 °
